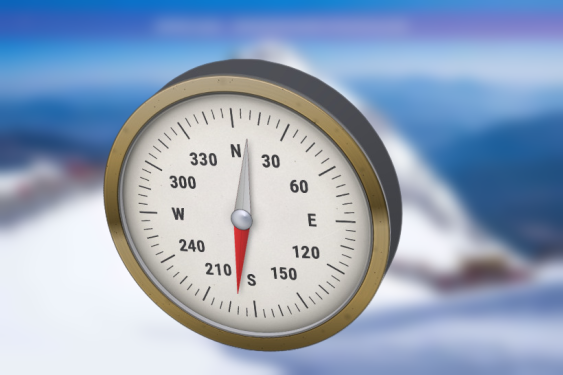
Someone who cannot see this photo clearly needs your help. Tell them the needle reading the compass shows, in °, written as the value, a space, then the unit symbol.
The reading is 190 °
